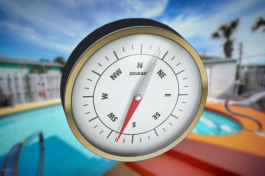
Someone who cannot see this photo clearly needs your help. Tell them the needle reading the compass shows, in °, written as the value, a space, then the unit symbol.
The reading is 200 °
